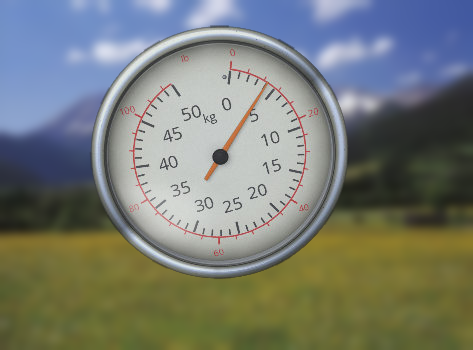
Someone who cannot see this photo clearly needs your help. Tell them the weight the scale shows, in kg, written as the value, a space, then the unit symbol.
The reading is 4 kg
